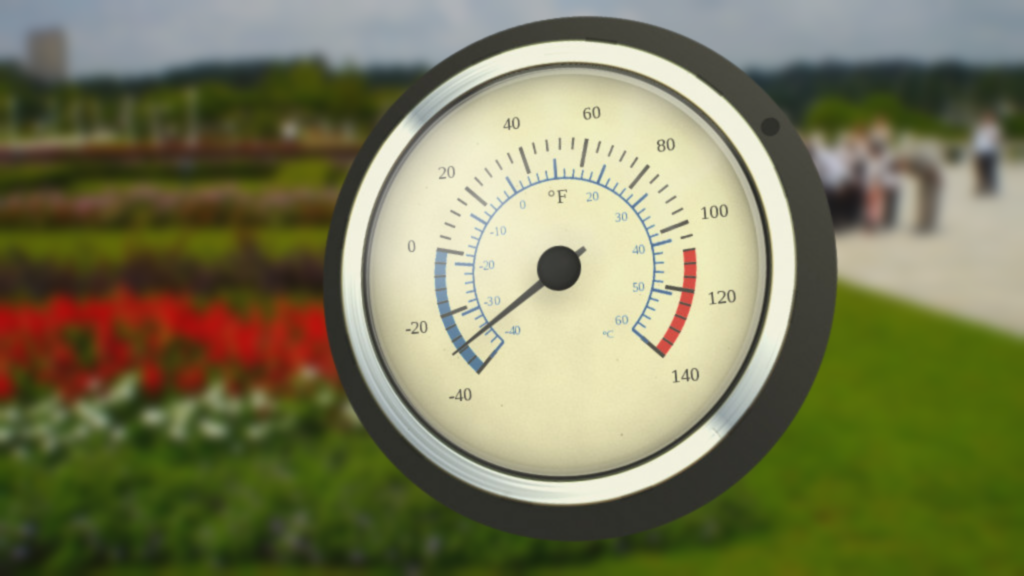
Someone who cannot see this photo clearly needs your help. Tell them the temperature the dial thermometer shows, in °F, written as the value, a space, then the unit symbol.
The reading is -32 °F
